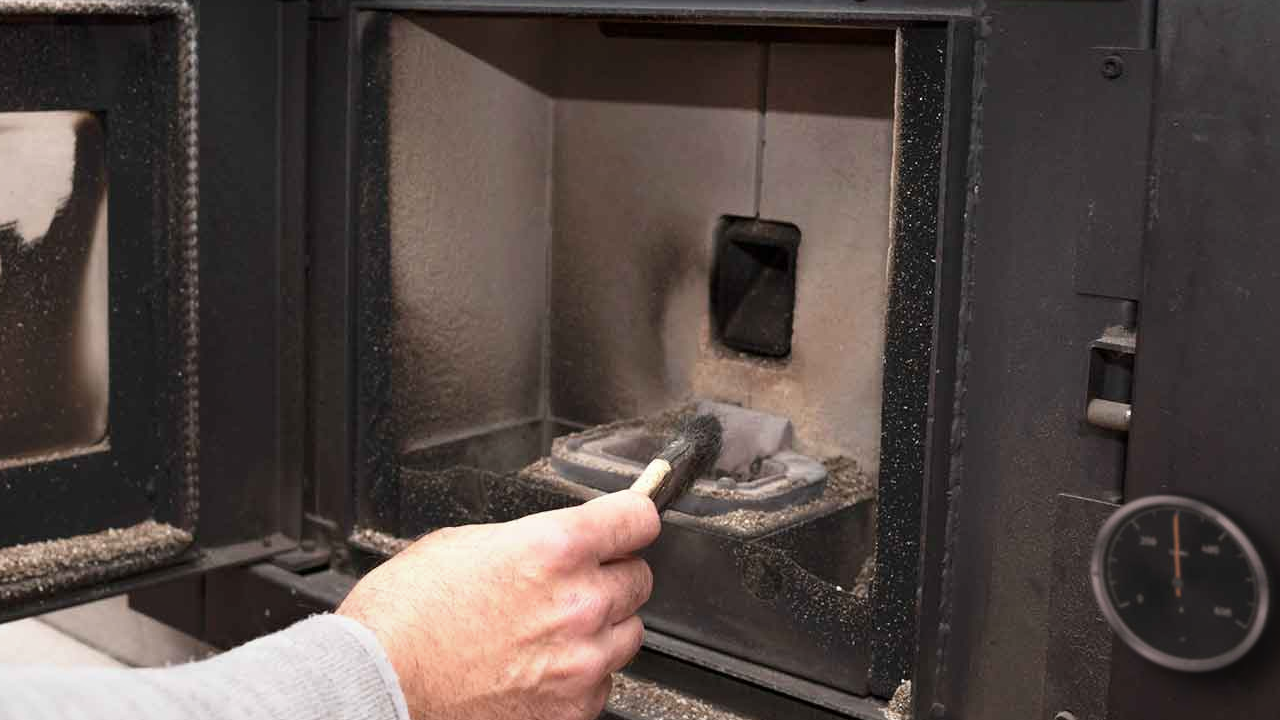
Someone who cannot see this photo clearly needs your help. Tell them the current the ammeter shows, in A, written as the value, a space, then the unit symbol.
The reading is 300 A
